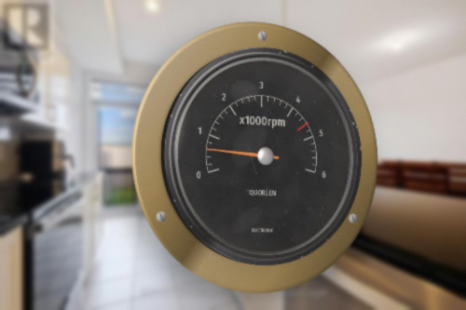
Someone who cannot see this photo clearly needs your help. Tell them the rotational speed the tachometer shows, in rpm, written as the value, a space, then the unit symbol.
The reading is 600 rpm
